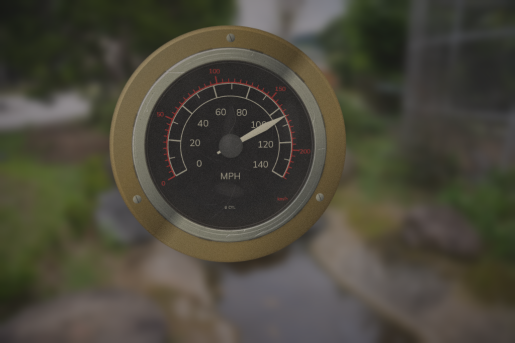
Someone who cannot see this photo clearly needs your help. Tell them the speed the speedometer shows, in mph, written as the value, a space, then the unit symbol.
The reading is 105 mph
